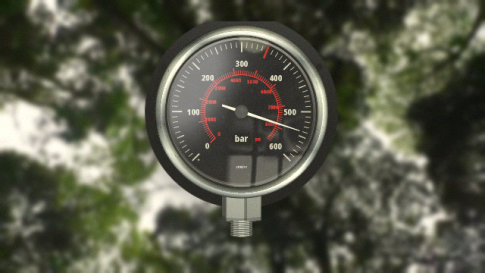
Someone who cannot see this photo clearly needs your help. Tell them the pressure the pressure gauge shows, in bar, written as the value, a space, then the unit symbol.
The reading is 540 bar
